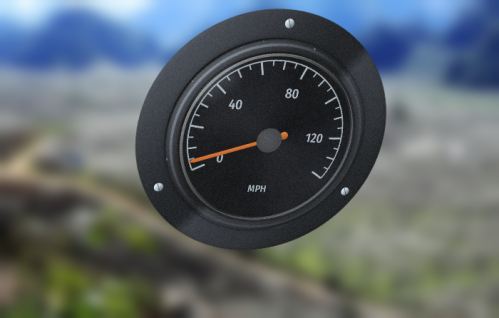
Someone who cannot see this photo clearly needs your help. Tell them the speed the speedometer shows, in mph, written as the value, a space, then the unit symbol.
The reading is 5 mph
